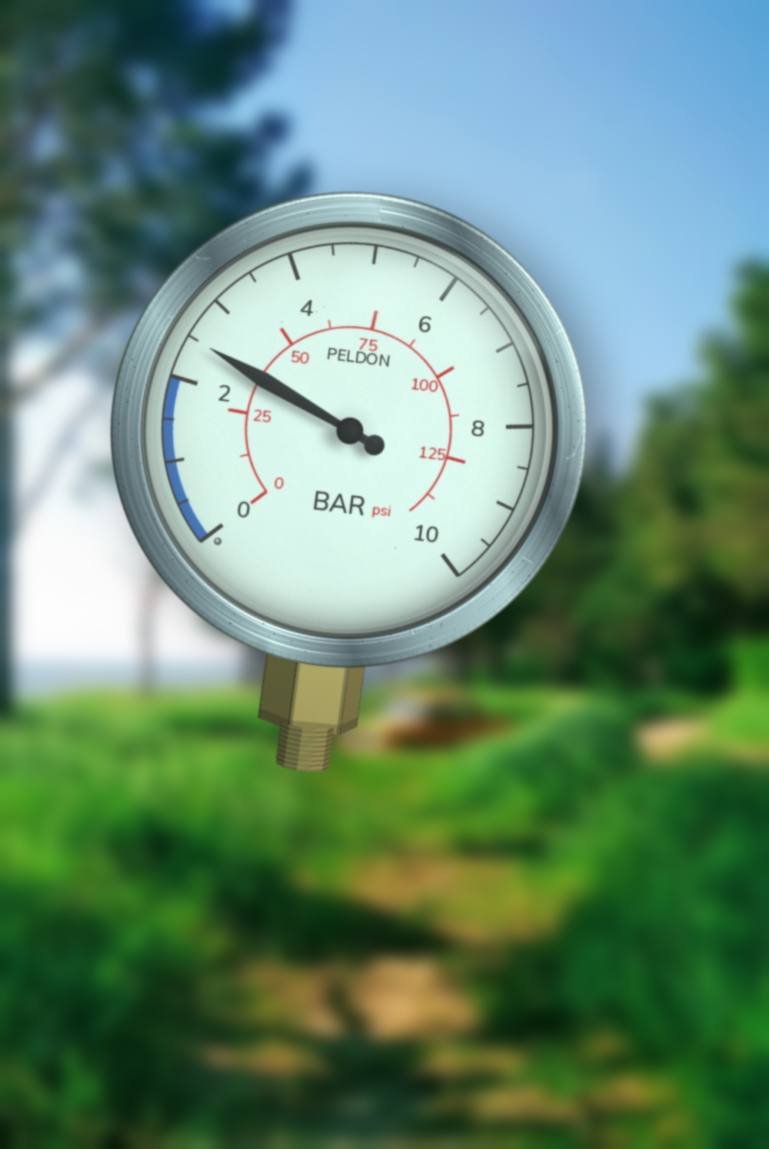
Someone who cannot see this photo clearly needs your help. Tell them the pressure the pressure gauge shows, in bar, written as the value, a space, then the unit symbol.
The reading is 2.5 bar
